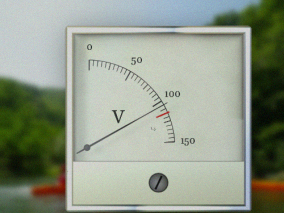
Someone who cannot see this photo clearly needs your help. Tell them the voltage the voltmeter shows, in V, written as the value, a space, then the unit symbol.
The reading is 105 V
